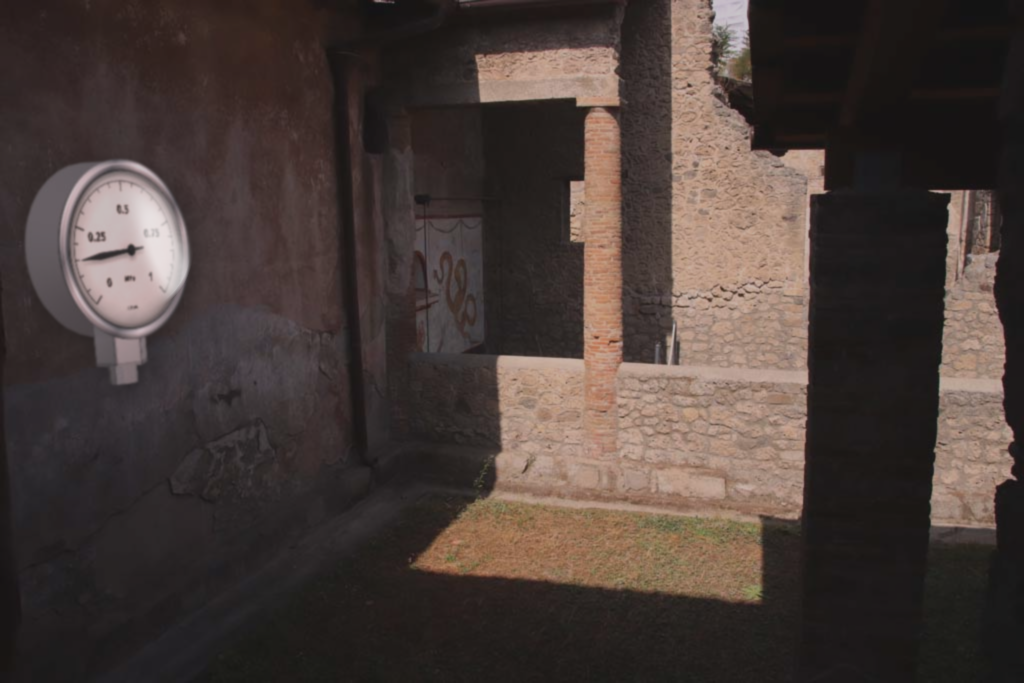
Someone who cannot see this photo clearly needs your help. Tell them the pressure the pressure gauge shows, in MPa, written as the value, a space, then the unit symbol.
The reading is 0.15 MPa
